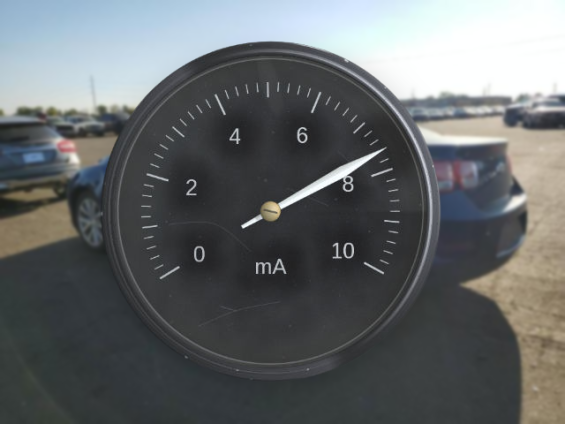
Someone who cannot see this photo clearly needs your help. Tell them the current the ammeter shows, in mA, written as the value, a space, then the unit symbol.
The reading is 7.6 mA
